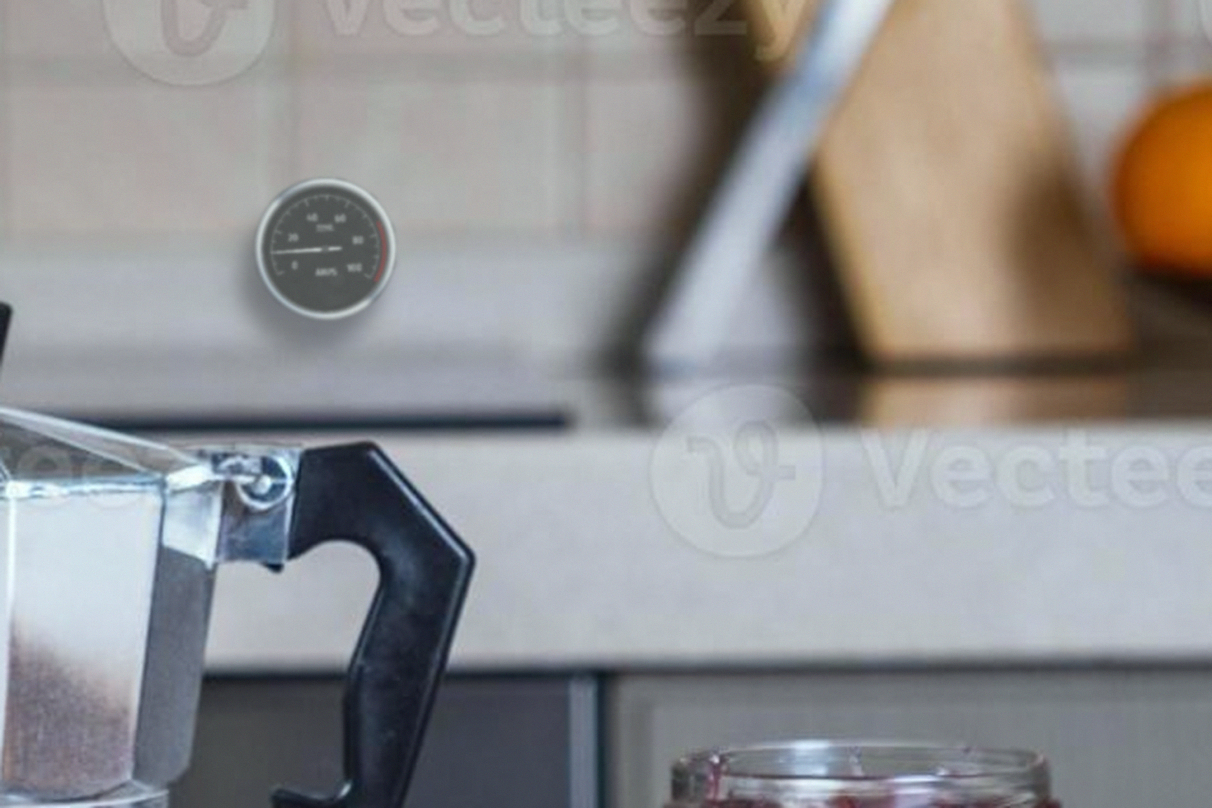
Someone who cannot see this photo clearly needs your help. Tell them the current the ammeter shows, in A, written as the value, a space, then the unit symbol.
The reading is 10 A
